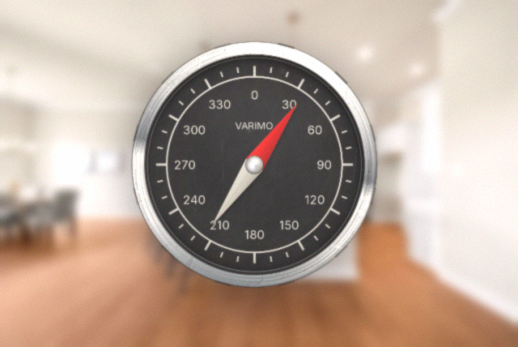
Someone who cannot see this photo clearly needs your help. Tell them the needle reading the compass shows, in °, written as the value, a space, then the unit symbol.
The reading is 35 °
